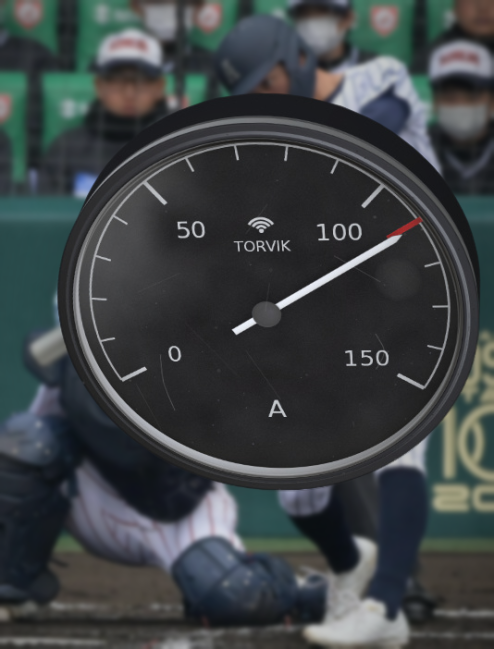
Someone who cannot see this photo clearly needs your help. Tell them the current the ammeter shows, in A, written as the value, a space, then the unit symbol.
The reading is 110 A
